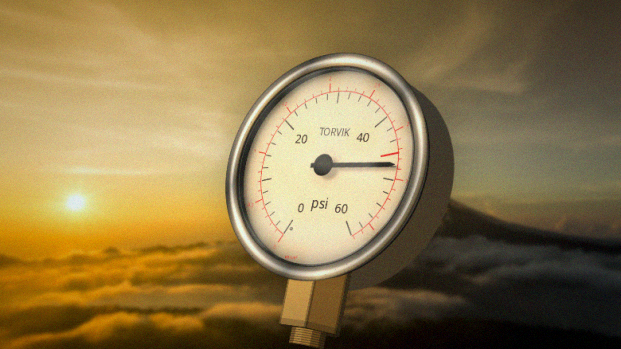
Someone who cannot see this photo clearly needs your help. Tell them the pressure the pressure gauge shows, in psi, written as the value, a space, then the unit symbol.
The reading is 48 psi
